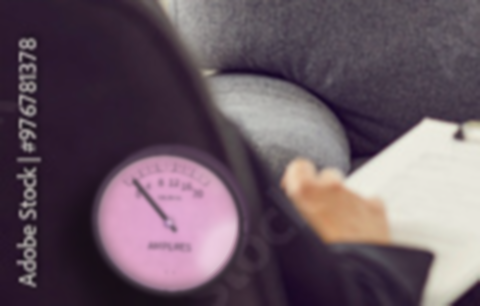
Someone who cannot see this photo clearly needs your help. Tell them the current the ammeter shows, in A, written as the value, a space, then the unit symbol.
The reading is 2 A
